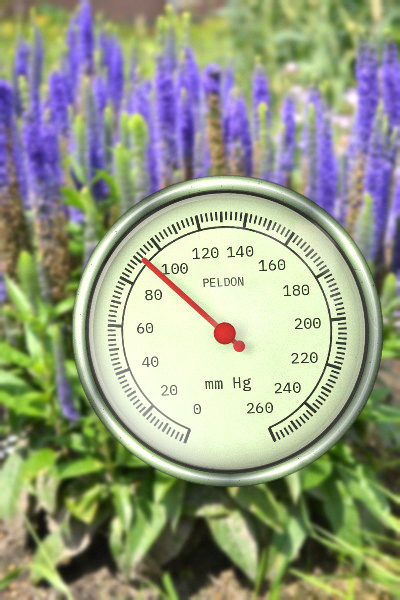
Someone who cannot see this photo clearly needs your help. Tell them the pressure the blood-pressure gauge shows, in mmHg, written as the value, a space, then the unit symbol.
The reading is 92 mmHg
